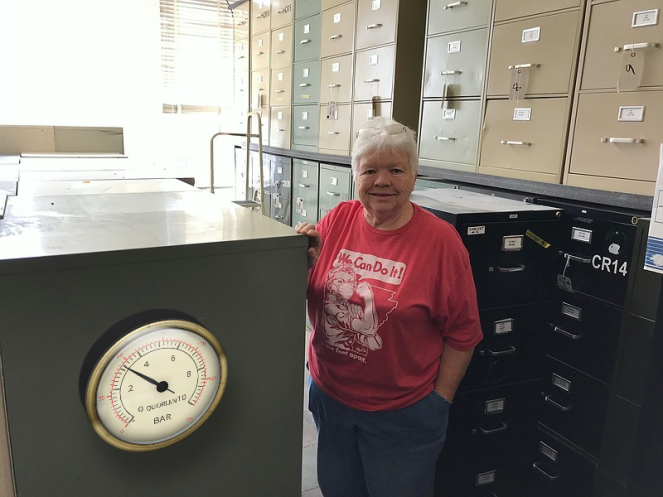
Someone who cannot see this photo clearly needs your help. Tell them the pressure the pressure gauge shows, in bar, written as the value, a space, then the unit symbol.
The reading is 3.2 bar
